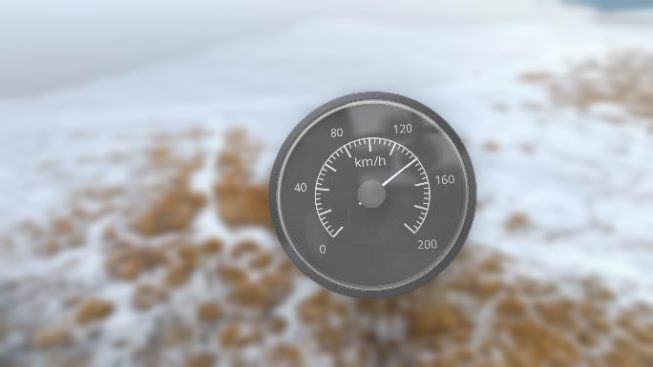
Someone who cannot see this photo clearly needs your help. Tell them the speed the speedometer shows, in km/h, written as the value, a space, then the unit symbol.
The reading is 140 km/h
